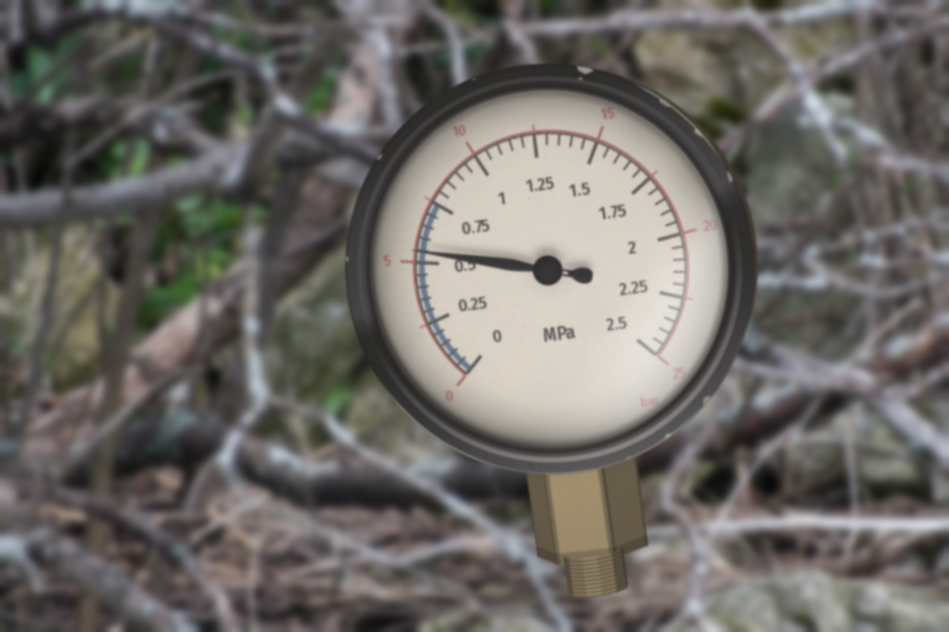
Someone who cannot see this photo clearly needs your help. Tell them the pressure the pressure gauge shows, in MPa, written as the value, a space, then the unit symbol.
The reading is 0.55 MPa
